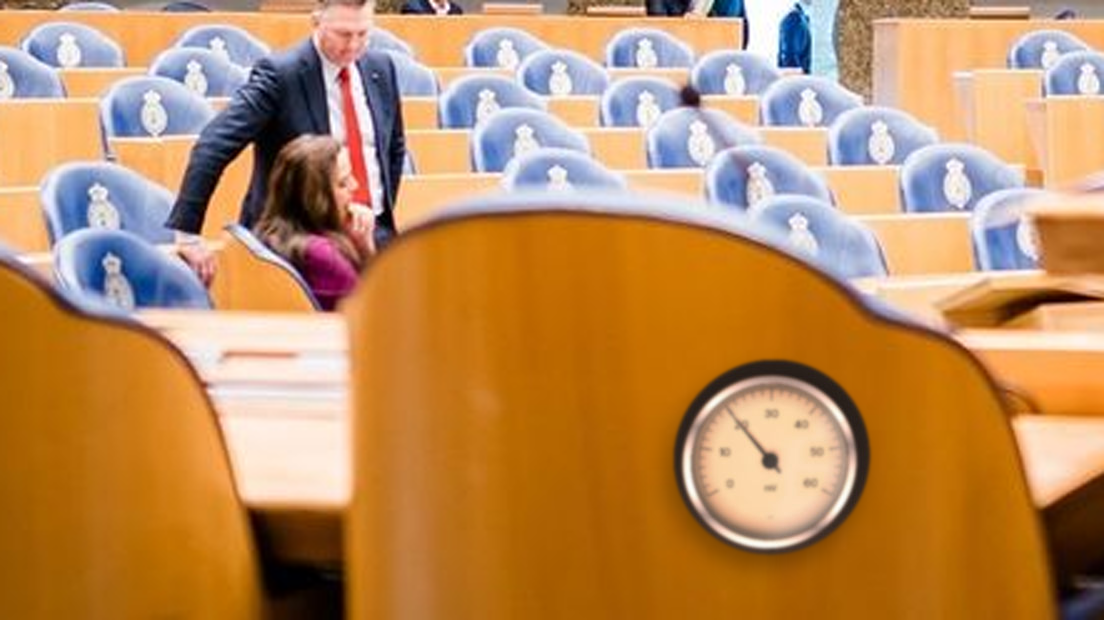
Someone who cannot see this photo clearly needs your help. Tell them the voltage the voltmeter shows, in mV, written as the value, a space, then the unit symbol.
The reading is 20 mV
